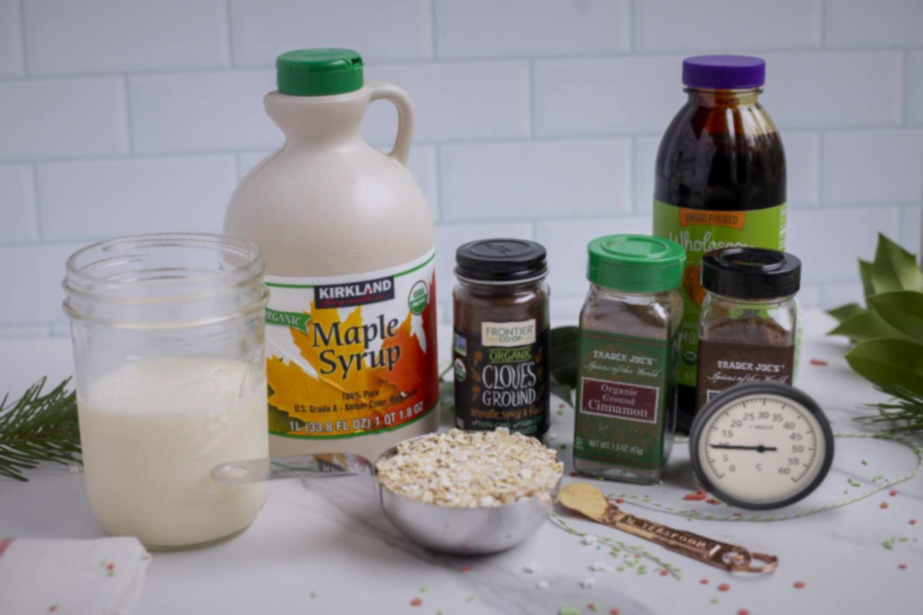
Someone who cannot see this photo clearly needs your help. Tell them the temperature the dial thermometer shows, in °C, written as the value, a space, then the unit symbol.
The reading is 10 °C
